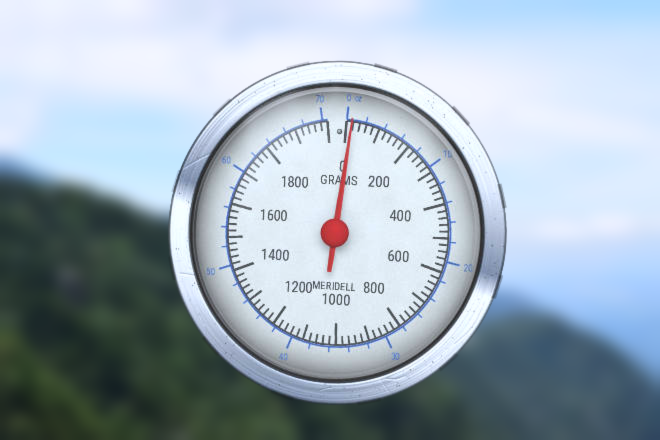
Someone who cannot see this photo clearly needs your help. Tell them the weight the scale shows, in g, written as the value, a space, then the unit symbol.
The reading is 20 g
